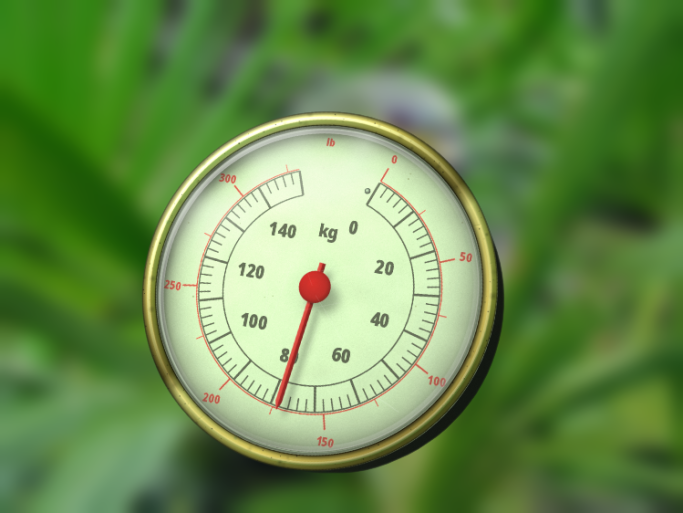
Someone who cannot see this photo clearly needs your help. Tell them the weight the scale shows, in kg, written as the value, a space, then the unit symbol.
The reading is 78 kg
